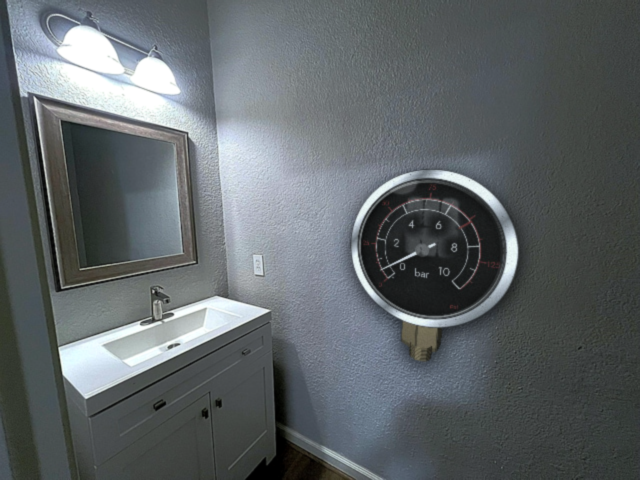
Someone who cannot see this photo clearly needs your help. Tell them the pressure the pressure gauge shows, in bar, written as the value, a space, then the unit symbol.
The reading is 0.5 bar
